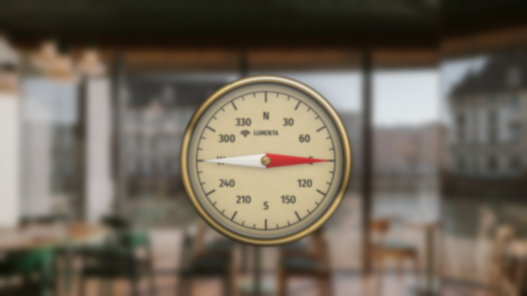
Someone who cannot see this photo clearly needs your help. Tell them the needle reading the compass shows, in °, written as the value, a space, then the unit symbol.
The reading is 90 °
